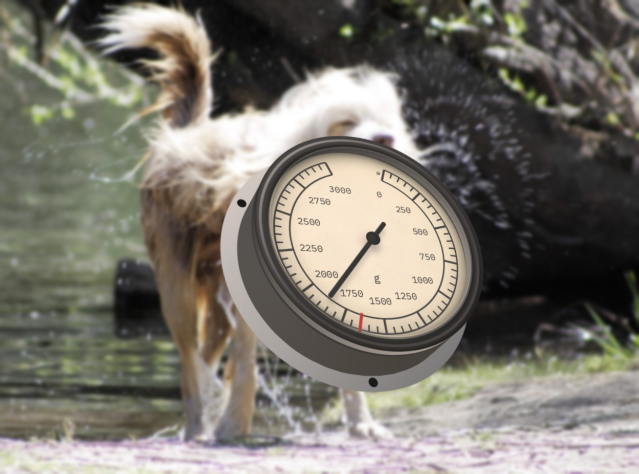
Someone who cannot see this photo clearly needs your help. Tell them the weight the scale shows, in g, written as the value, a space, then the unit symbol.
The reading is 1875 g
